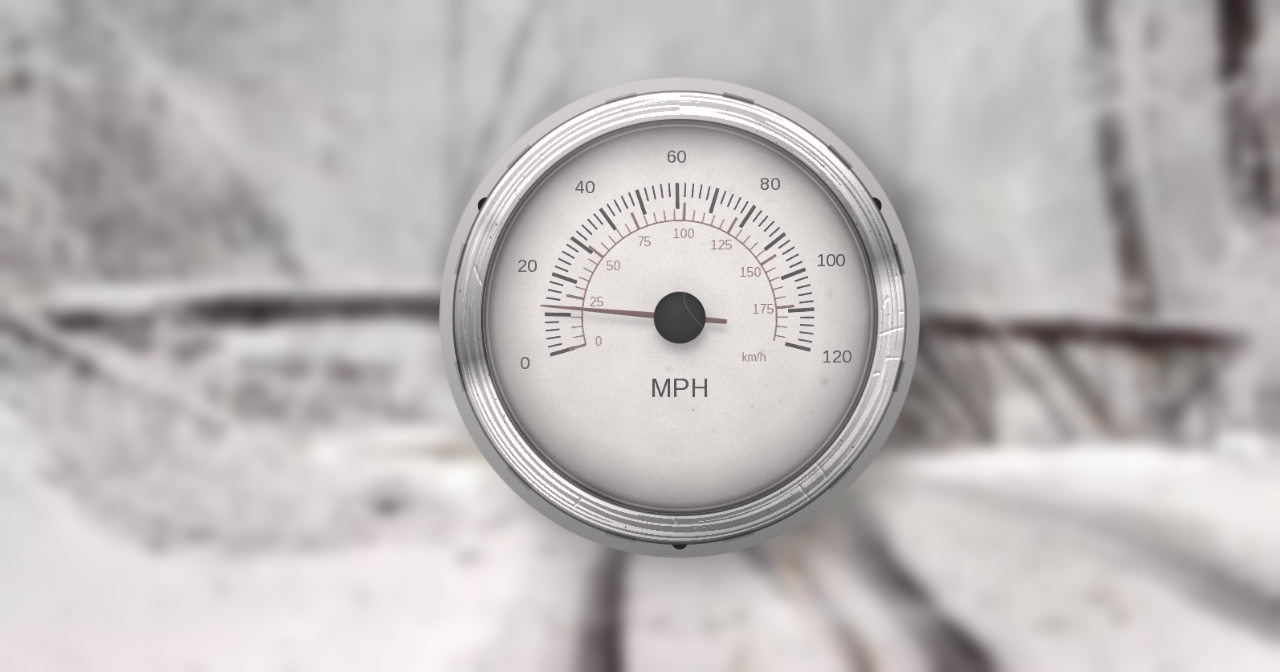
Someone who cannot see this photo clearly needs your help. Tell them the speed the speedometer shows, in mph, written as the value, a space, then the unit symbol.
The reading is 12 mph
